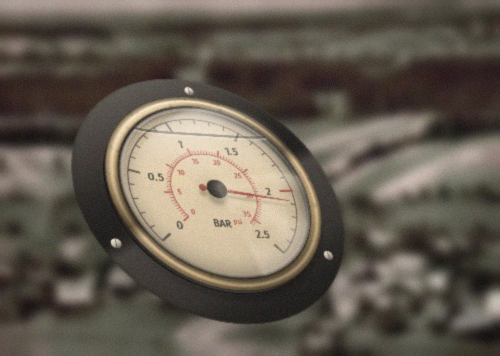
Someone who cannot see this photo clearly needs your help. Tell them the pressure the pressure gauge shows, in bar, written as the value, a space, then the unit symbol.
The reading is 2.1 bar
